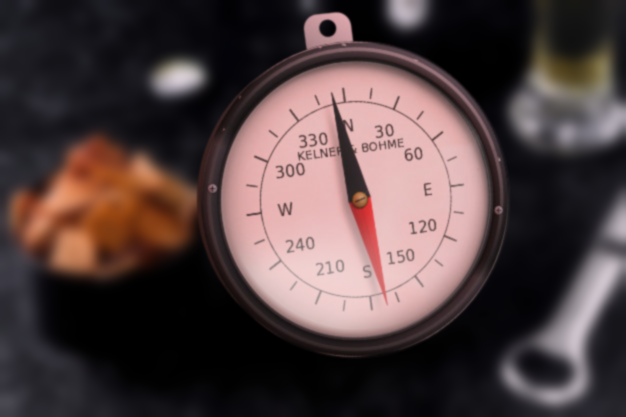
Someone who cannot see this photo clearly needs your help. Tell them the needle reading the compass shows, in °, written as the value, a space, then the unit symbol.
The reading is 172.5 °
